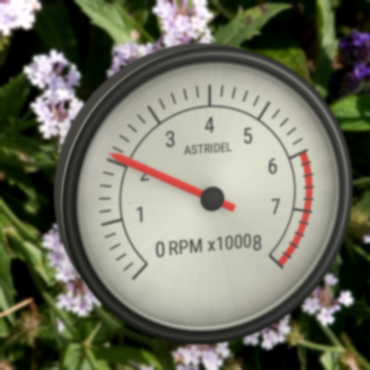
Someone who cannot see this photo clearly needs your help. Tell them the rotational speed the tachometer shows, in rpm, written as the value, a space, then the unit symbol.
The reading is 2100 rpm
